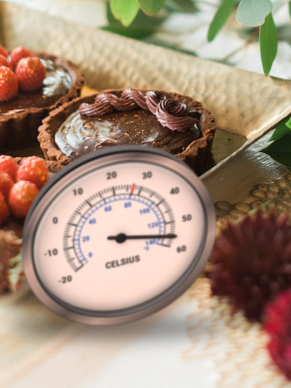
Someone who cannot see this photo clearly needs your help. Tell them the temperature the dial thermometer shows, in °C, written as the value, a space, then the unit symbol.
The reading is 55 °C
